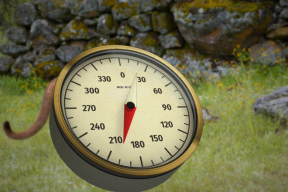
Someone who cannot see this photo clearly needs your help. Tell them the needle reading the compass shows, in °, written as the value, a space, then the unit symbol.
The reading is 200 °
